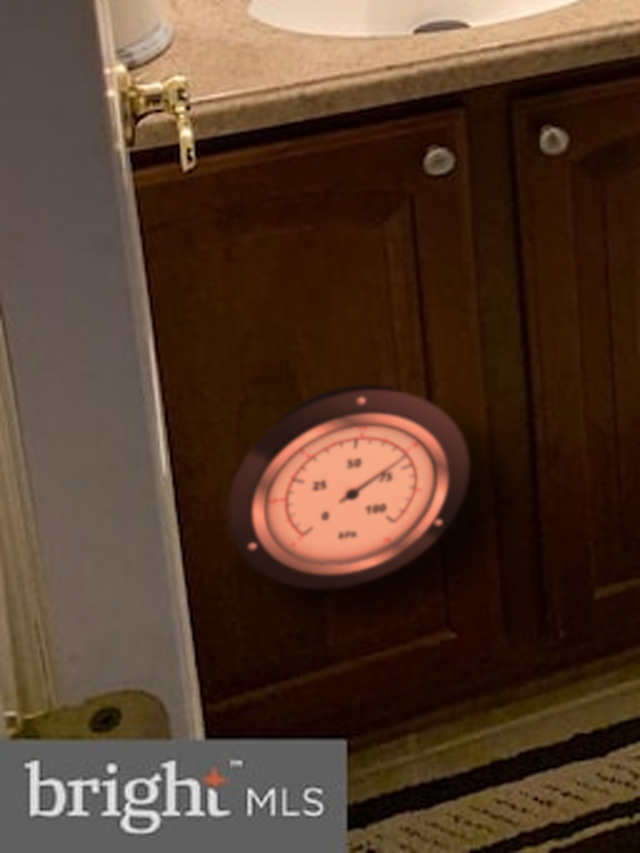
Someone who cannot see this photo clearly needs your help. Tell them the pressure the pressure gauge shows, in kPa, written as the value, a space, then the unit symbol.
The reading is 70 kPa
